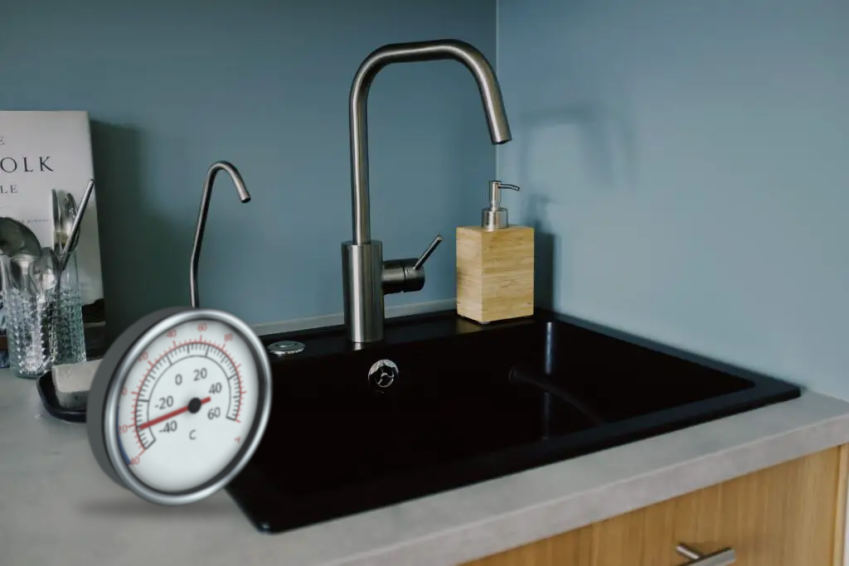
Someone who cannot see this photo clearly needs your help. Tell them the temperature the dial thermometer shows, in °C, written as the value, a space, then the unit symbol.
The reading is -30 °C
